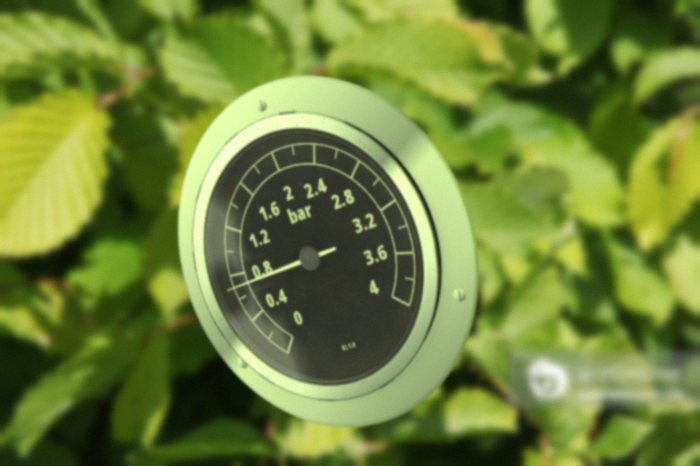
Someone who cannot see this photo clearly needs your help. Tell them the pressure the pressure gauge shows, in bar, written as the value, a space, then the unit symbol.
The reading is 0.7 bar
